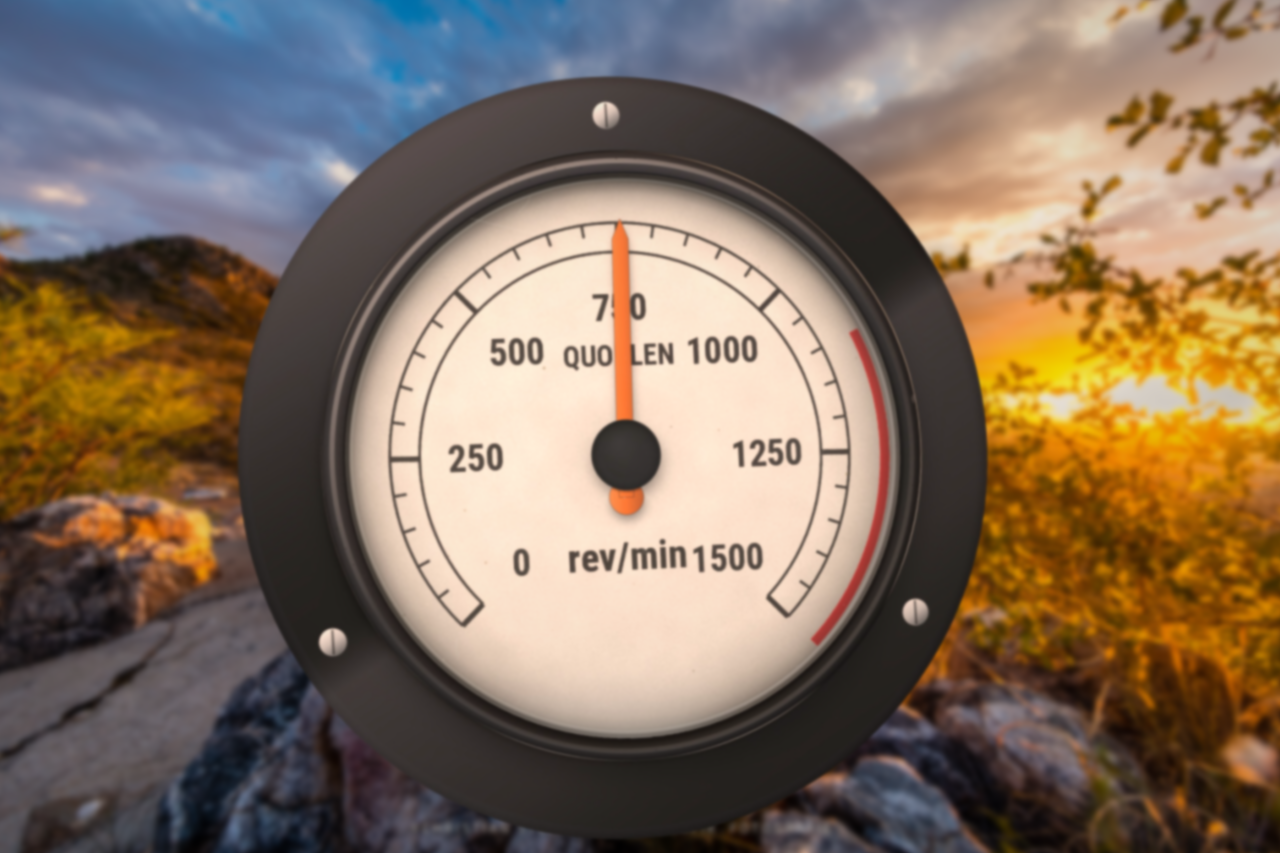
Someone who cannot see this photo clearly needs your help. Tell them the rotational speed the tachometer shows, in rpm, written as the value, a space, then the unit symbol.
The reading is 750 rpm
